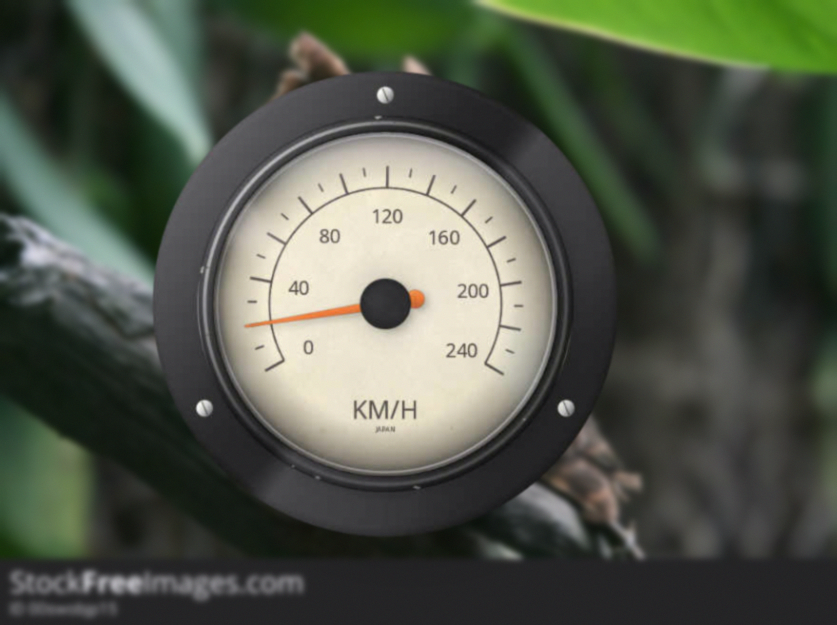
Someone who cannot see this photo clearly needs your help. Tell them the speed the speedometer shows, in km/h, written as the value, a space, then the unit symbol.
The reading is 20 km/h
